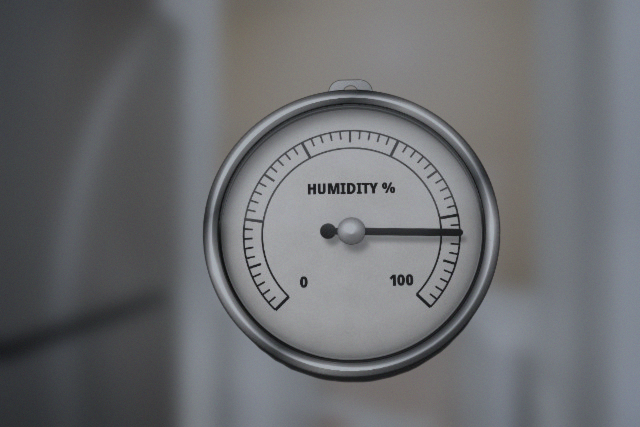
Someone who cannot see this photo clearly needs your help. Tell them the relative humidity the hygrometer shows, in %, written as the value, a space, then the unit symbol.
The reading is 84 %
